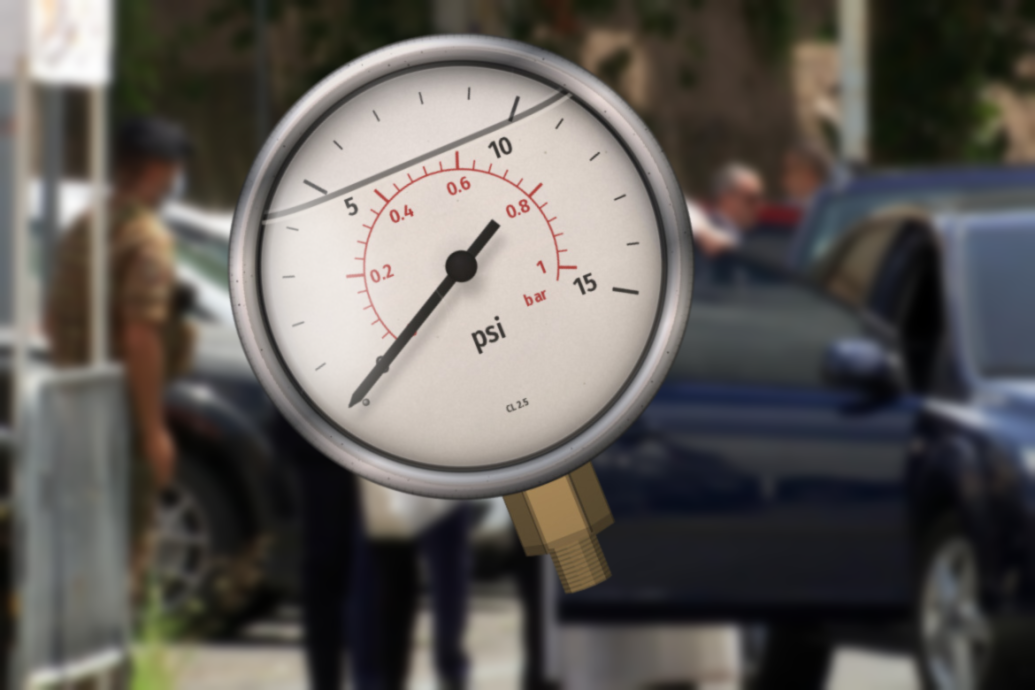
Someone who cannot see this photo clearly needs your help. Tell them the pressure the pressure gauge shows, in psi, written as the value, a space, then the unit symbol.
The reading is 0 psi
